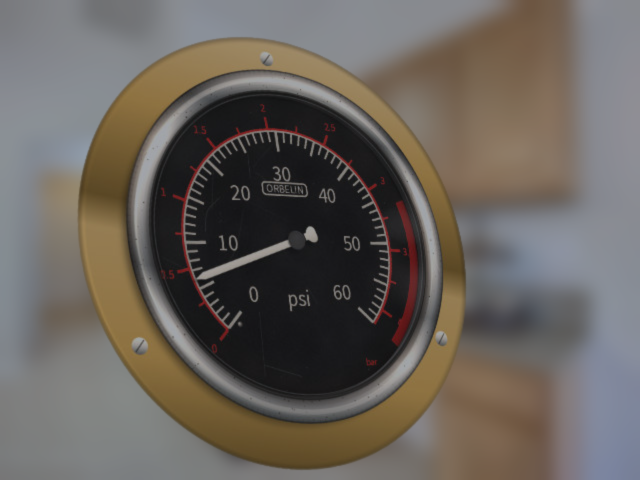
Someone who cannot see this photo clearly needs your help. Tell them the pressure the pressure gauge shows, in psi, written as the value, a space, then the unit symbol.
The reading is 6 psi
